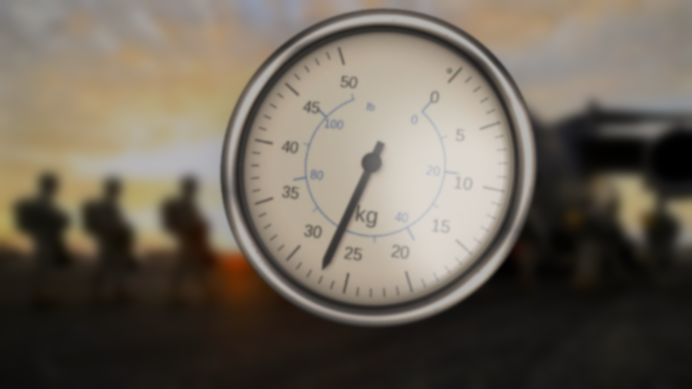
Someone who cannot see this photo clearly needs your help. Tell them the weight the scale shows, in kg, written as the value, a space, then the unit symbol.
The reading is 27 kg
